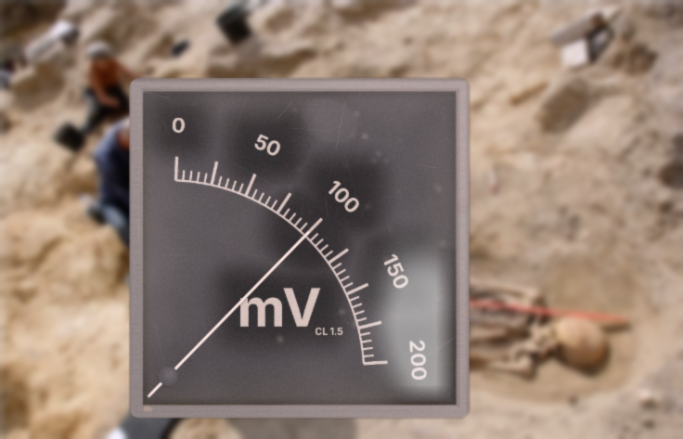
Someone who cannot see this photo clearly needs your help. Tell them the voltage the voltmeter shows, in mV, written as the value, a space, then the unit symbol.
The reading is 100 mV
